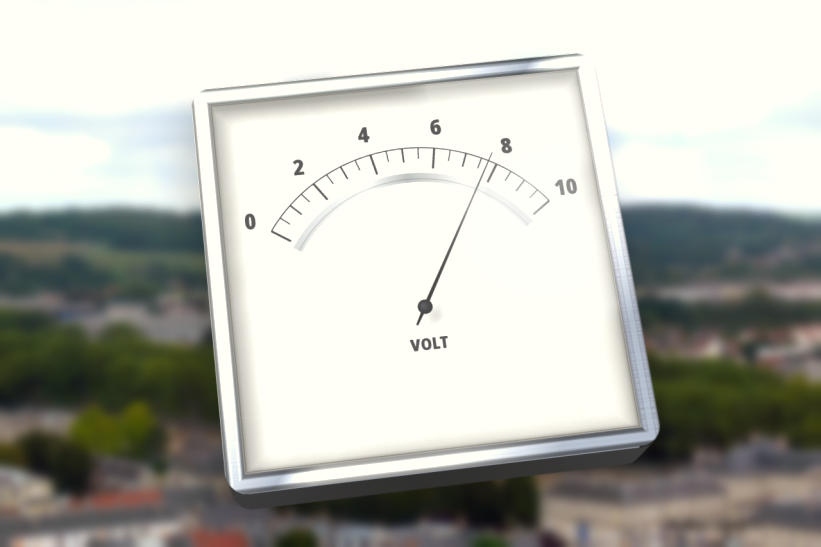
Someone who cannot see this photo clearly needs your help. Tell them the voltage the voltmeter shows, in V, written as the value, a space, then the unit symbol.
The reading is 7.75 V
